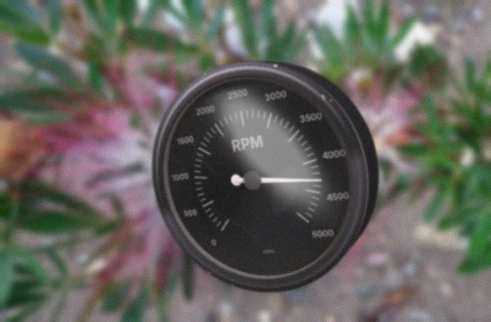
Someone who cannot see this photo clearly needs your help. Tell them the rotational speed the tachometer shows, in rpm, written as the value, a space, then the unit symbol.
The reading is 4300 rpm
